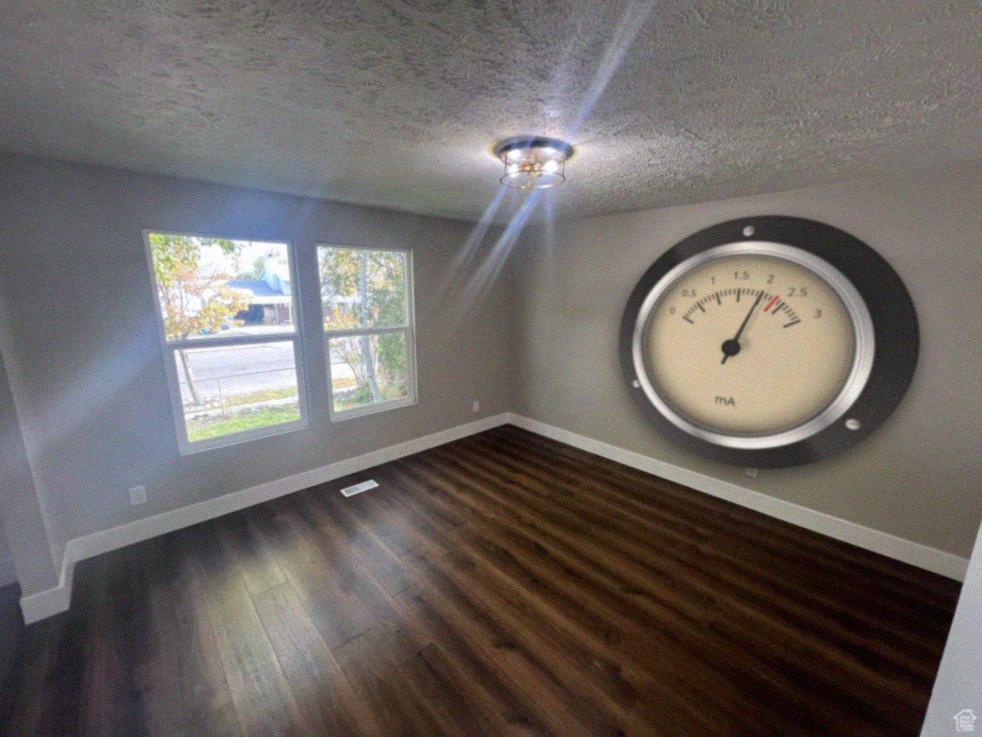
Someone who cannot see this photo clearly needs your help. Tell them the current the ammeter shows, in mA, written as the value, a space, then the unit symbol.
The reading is 2 mA
